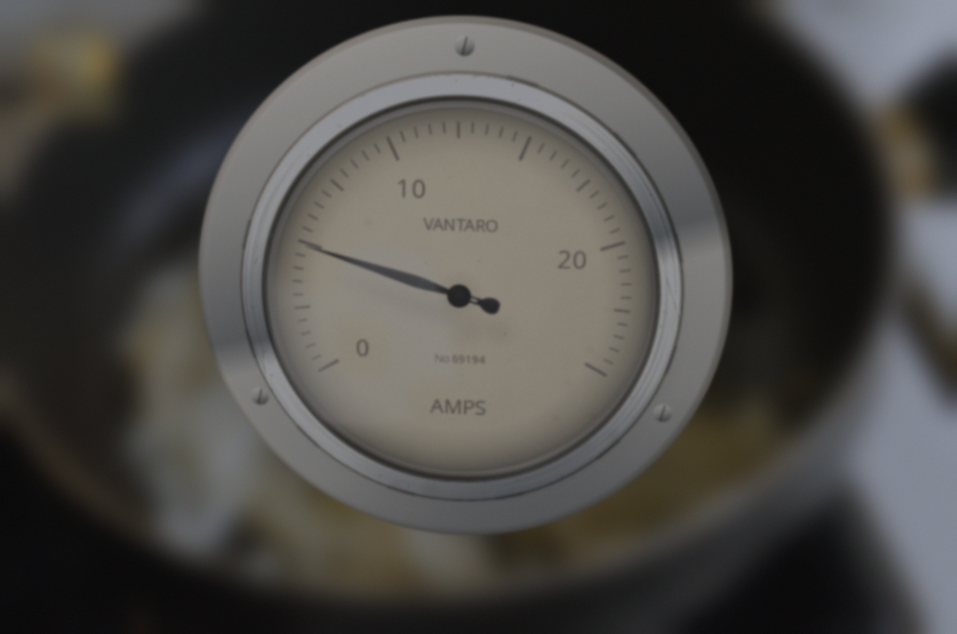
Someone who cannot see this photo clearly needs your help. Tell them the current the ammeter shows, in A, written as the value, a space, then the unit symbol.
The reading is 5 A
